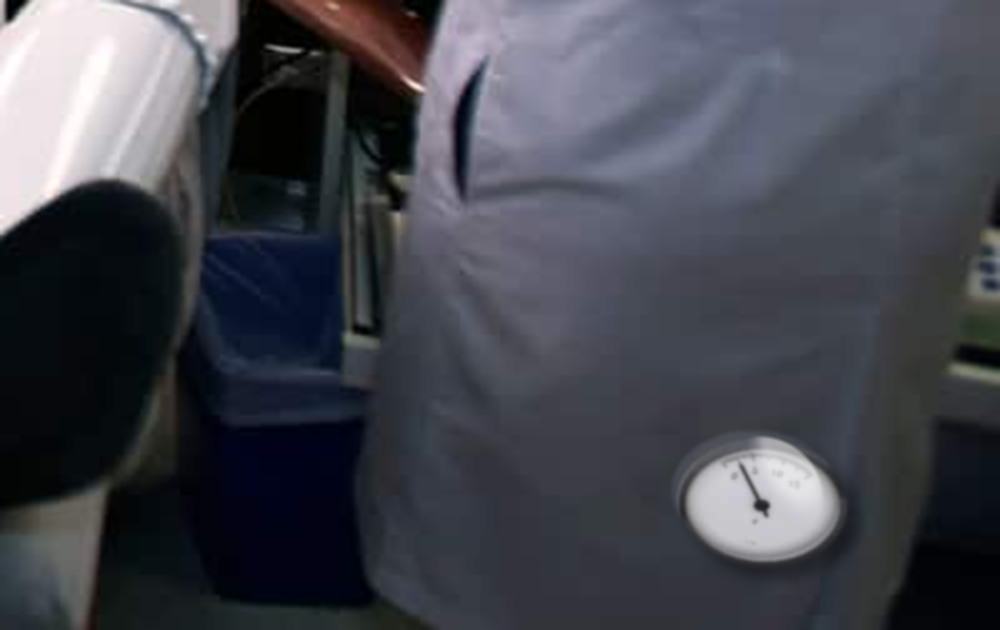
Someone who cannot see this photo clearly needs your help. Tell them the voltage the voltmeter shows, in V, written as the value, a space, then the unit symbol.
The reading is 2.5 V
